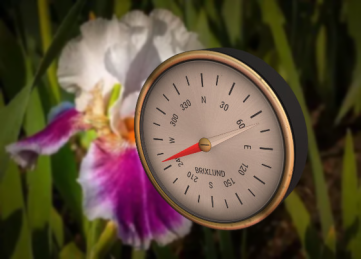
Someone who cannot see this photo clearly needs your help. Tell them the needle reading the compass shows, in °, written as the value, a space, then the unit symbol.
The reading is 247.5 °
